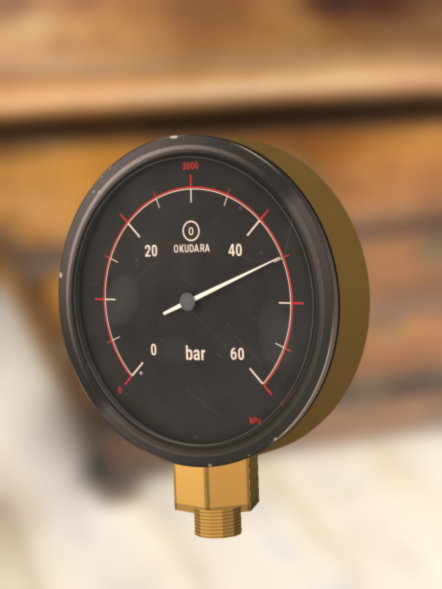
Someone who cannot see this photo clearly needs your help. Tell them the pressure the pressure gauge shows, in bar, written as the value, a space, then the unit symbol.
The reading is 45 bar
